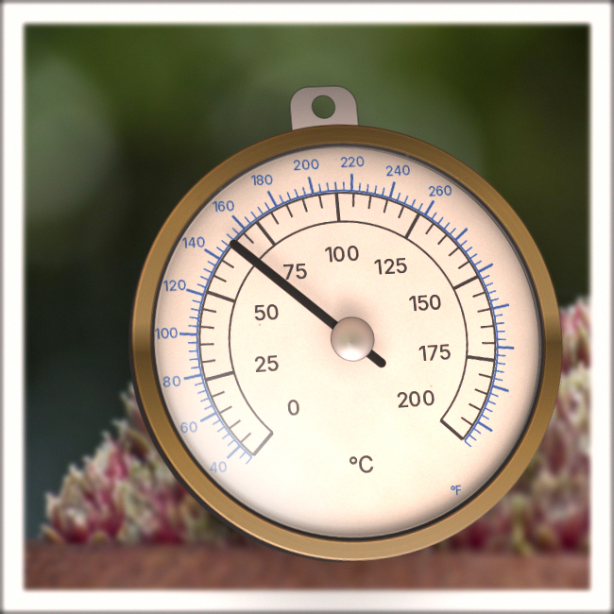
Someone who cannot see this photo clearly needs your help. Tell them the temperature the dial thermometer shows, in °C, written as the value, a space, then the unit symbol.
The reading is 65 °C
